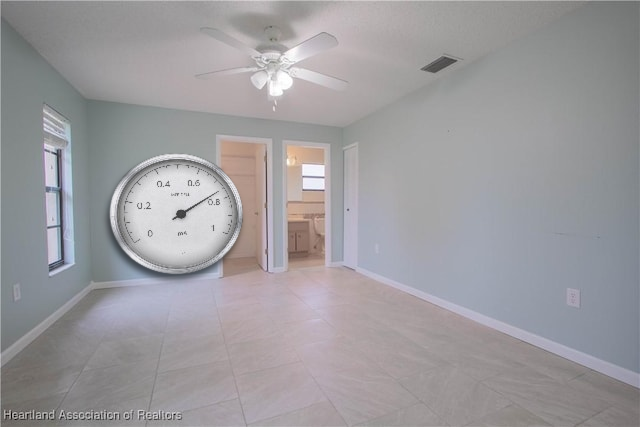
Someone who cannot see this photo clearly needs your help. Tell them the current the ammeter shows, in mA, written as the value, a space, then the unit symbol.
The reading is 0.75 mA
